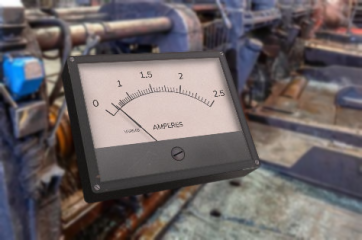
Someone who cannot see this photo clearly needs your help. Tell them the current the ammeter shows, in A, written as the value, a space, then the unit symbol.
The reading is 0.5 A
